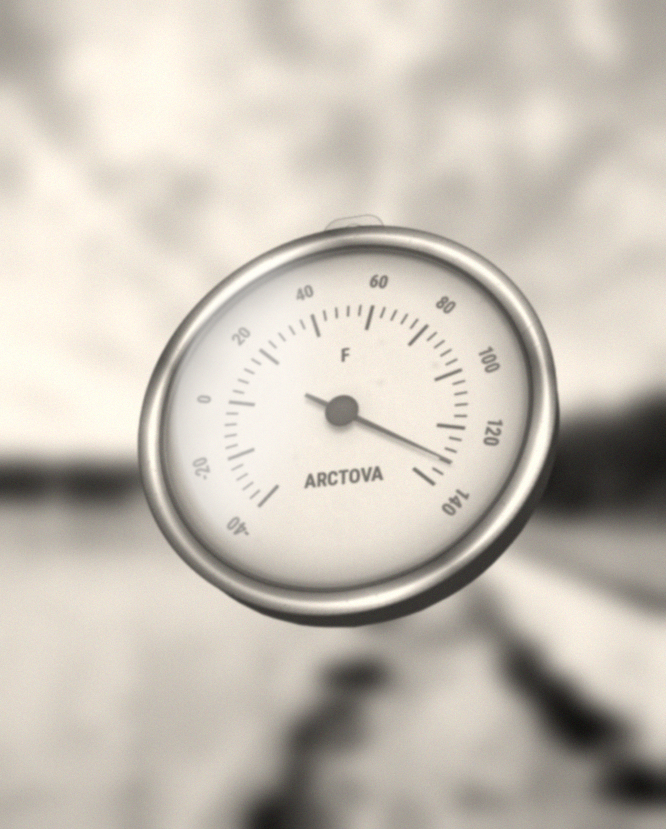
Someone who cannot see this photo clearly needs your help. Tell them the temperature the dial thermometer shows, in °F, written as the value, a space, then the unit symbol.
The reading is 132 °F
